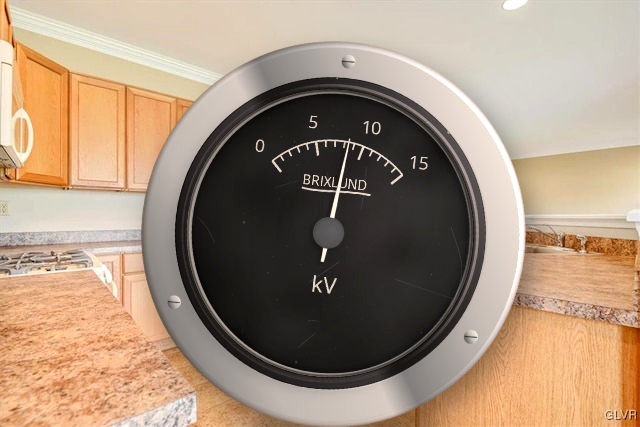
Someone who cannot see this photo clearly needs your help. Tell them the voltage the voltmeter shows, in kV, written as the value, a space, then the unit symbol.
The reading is 8.5 kV
